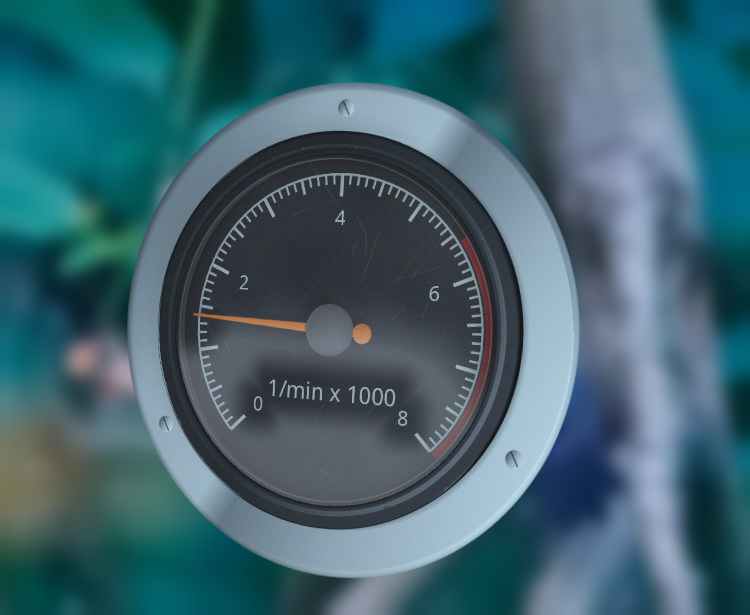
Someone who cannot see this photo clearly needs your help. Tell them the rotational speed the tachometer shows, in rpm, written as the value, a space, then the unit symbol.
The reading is 1400 rpm
